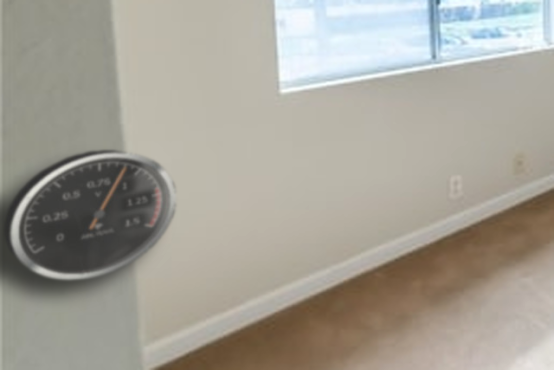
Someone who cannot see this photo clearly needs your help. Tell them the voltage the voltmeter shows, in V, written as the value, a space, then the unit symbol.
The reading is 0.9 V
